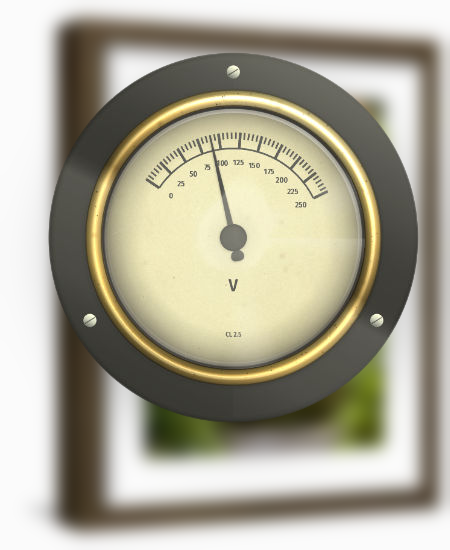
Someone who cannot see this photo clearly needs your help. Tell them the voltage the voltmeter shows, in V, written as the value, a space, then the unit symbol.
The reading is 90 V
